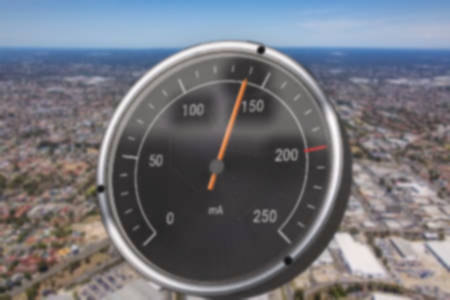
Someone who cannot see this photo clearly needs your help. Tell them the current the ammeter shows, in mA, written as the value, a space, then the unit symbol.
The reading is 140 mA
